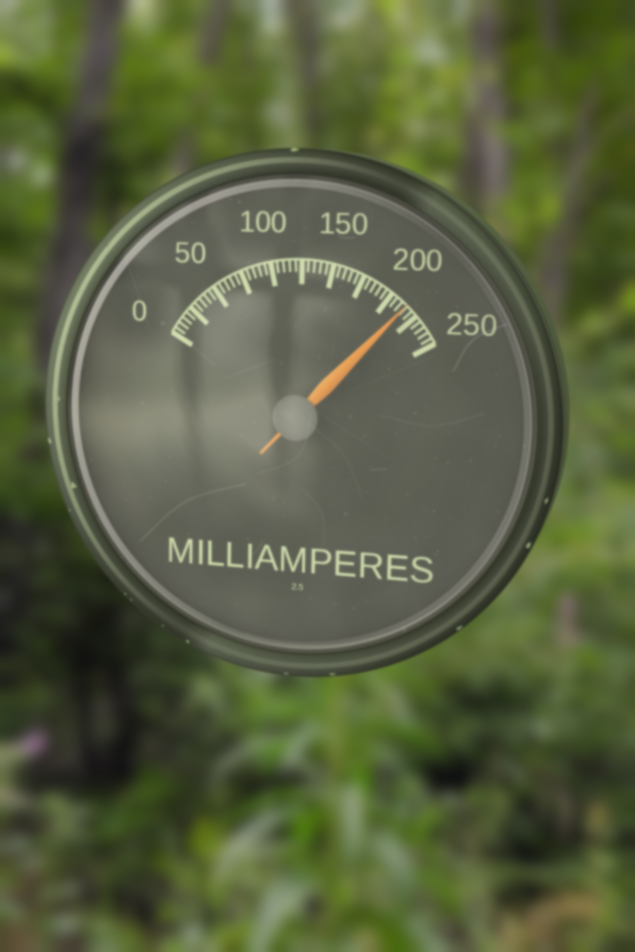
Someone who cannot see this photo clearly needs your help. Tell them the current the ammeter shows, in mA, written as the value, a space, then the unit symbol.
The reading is 215 mA
